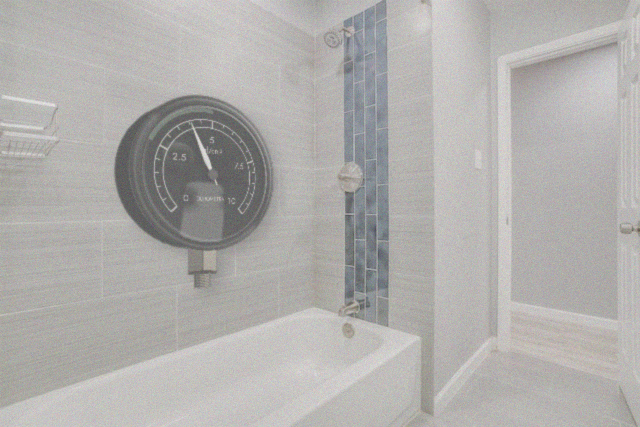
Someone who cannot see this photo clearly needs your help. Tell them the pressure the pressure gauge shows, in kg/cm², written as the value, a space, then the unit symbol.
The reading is 4 kg/cm²
